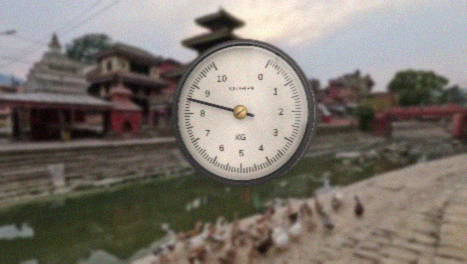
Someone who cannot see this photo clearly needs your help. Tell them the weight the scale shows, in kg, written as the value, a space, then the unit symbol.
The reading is 8.5 kg
